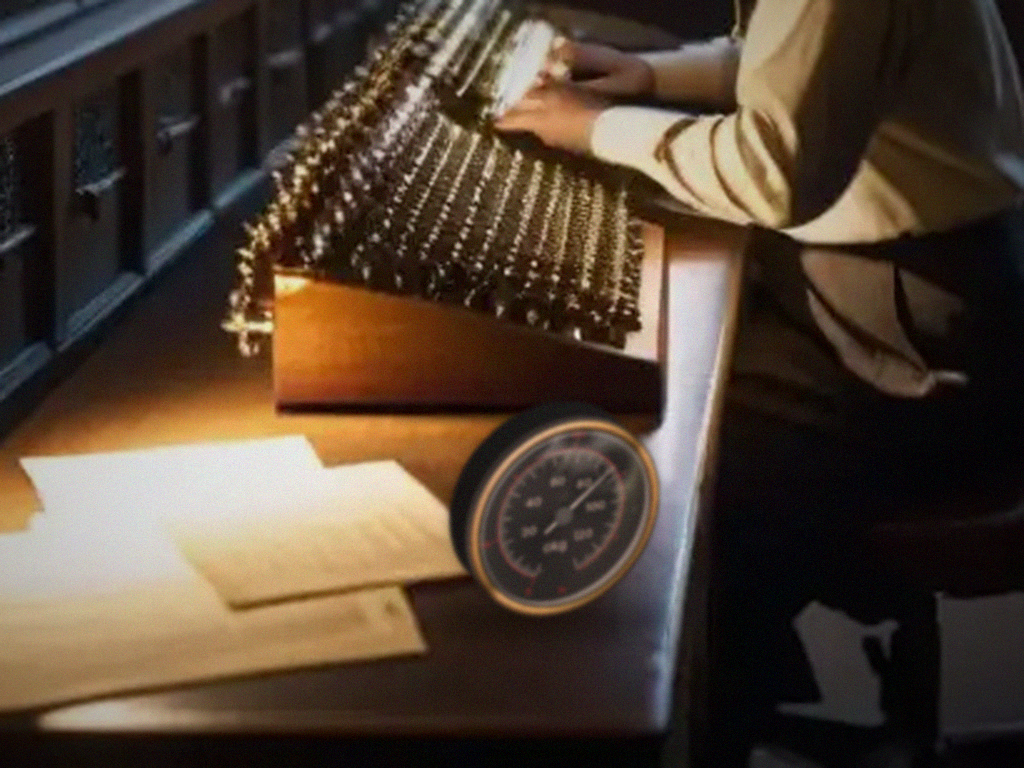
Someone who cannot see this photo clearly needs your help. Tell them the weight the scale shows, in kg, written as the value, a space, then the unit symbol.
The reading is 85 kg
